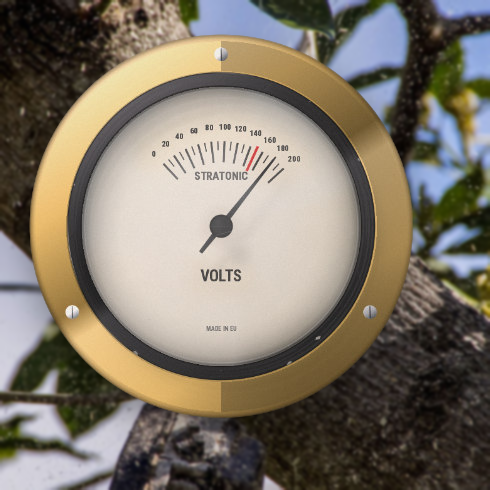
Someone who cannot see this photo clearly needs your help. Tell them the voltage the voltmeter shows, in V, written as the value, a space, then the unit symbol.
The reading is 180 V
